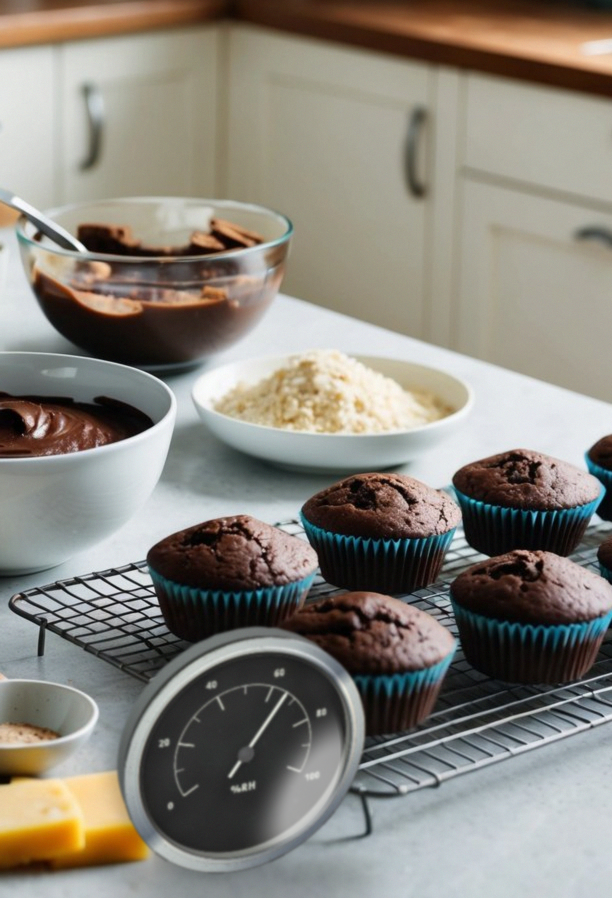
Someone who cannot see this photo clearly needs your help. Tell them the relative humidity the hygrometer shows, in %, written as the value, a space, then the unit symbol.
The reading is 65 %
